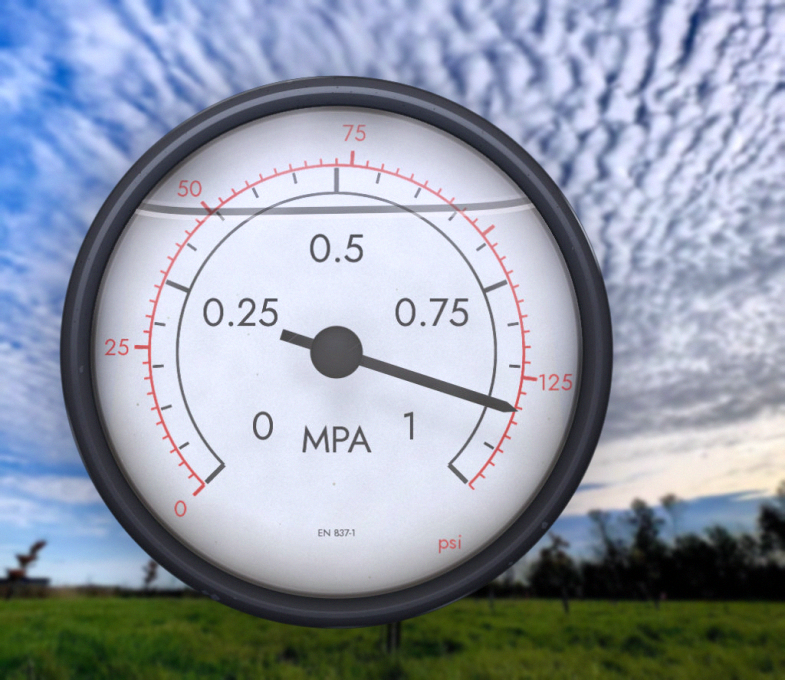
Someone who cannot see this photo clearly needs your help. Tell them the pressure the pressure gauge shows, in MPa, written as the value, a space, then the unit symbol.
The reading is 0.9 MPa
